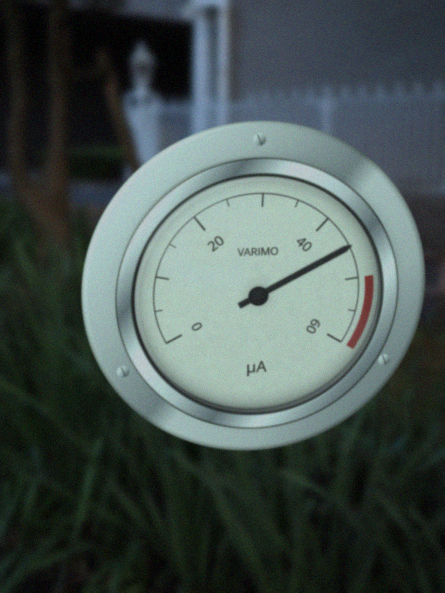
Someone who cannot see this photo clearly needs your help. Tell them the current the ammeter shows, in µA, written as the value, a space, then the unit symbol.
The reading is 45 µA
